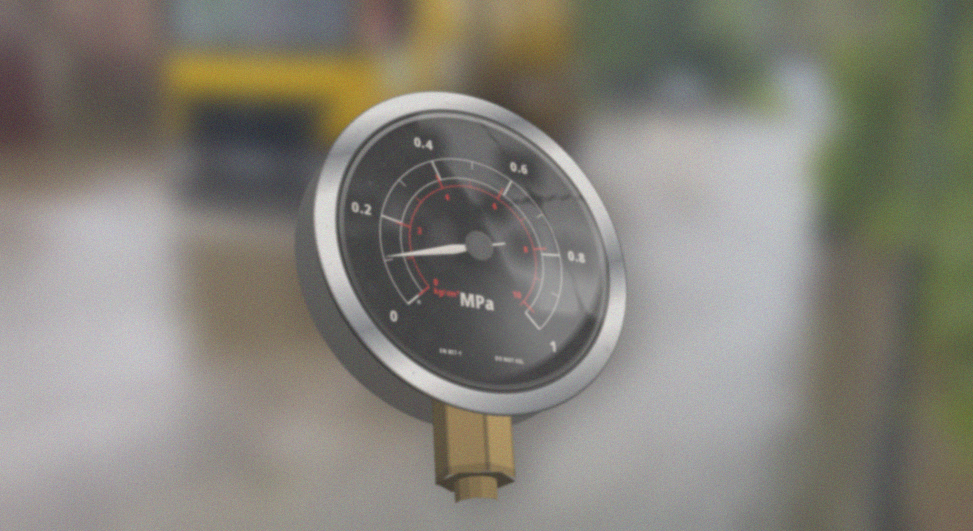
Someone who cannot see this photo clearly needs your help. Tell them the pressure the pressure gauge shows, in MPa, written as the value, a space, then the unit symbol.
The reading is 0.1 MPa
